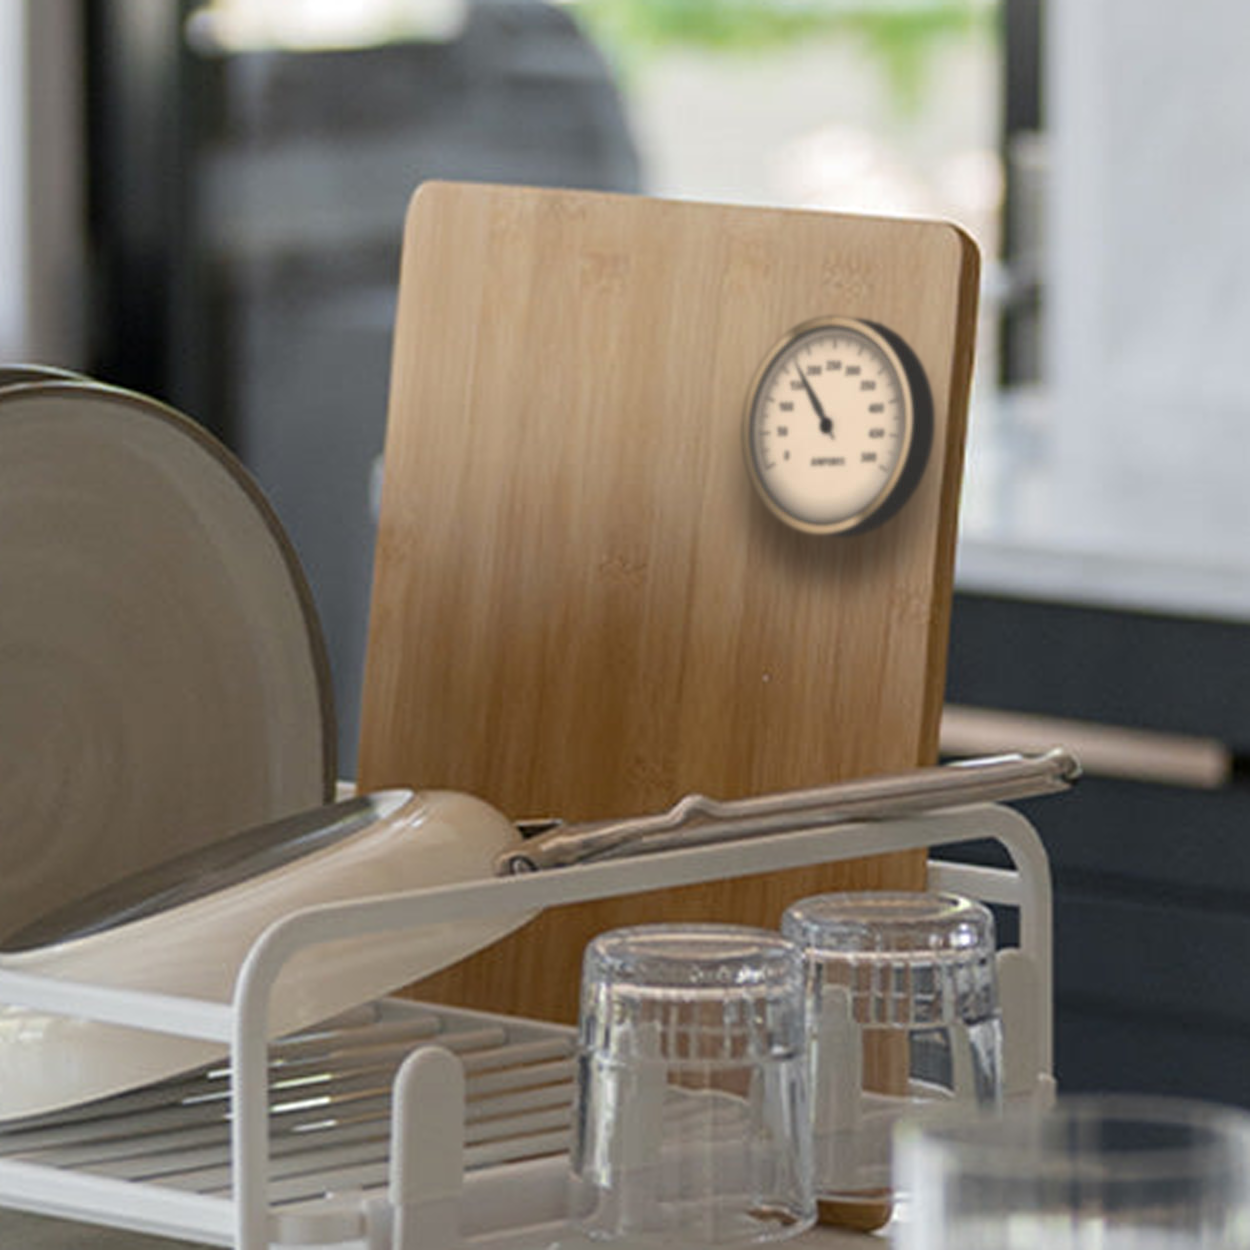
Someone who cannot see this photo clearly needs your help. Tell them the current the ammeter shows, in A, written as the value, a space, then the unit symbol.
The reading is 175 A
